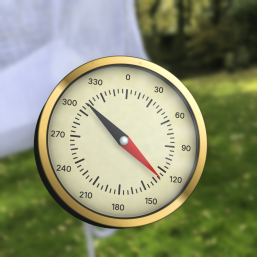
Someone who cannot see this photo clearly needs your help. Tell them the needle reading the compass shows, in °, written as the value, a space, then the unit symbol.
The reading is 130 °
